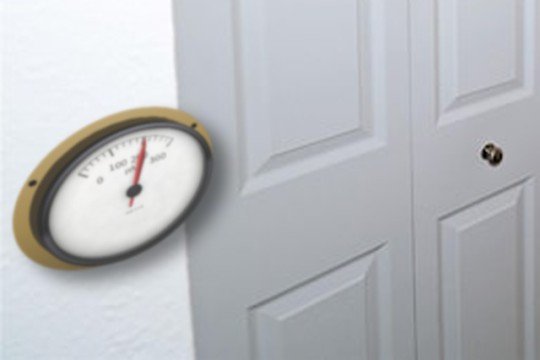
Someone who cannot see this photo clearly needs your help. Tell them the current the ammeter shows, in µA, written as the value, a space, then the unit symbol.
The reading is 200 µA
